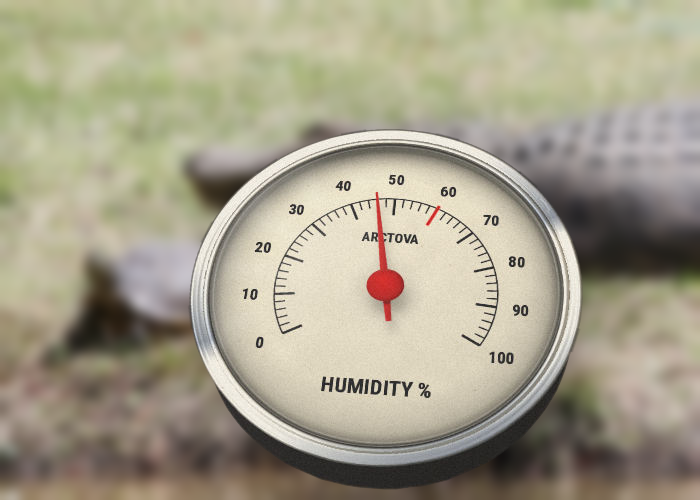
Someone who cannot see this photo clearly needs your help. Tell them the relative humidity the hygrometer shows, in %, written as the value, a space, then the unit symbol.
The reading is 46 %
